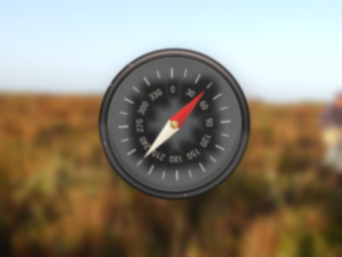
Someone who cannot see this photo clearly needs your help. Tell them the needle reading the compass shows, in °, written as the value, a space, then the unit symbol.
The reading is 45 °
